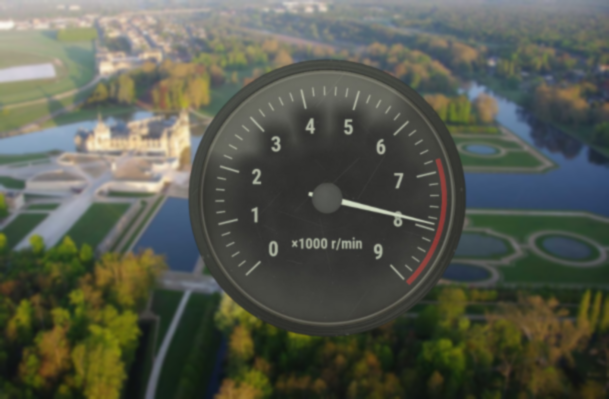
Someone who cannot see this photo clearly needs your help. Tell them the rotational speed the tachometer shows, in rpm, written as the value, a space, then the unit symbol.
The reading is 7900 rpm
